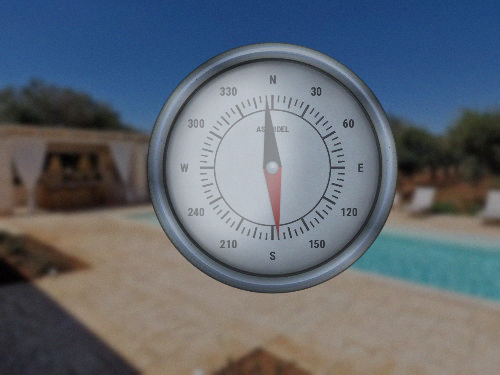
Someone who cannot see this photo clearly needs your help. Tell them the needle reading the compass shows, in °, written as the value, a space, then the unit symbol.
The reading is 175 °
